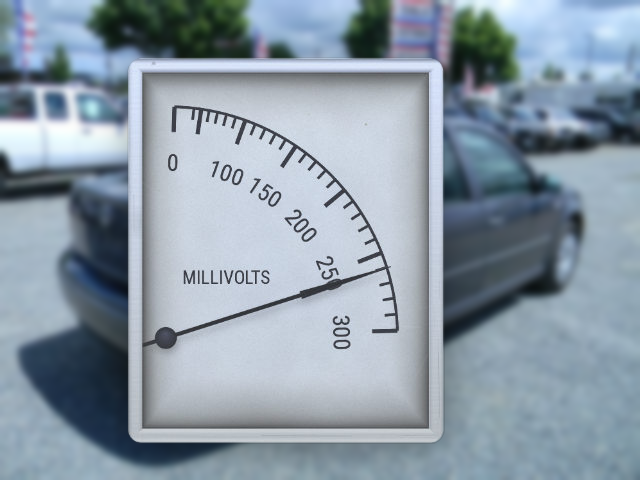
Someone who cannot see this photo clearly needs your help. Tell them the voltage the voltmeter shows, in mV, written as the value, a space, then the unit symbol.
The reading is 260 mV
